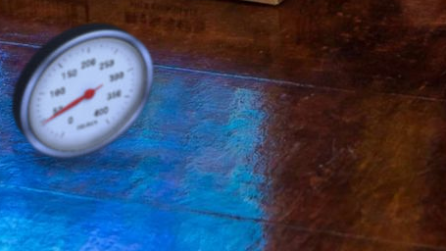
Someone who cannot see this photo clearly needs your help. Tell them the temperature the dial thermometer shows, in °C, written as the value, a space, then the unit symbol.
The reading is 50 °C
